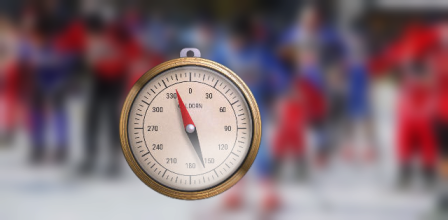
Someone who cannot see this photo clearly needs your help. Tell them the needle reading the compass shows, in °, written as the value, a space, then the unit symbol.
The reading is 340 °
